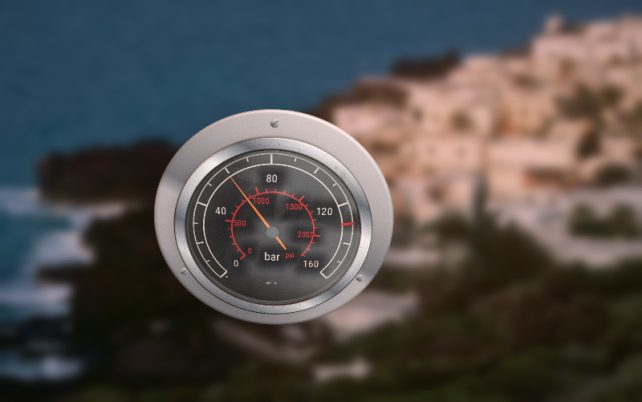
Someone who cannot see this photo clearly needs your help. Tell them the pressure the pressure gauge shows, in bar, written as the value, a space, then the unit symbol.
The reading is 60 bar
